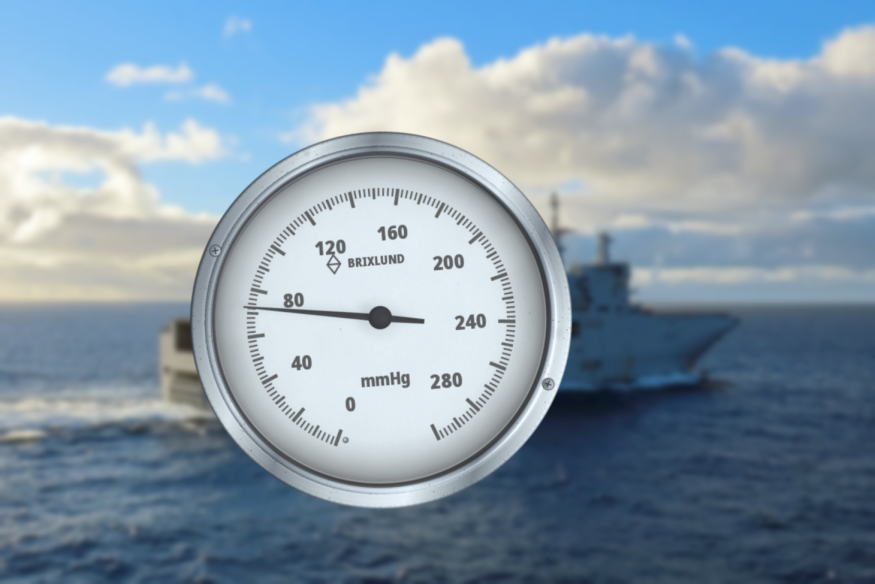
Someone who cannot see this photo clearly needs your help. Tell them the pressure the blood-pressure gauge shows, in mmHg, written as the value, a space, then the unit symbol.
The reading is 72 mmHg
